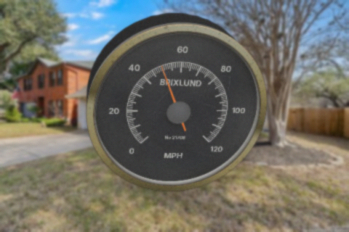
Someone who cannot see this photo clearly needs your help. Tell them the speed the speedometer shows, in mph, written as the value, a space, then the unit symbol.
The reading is 50 mph
